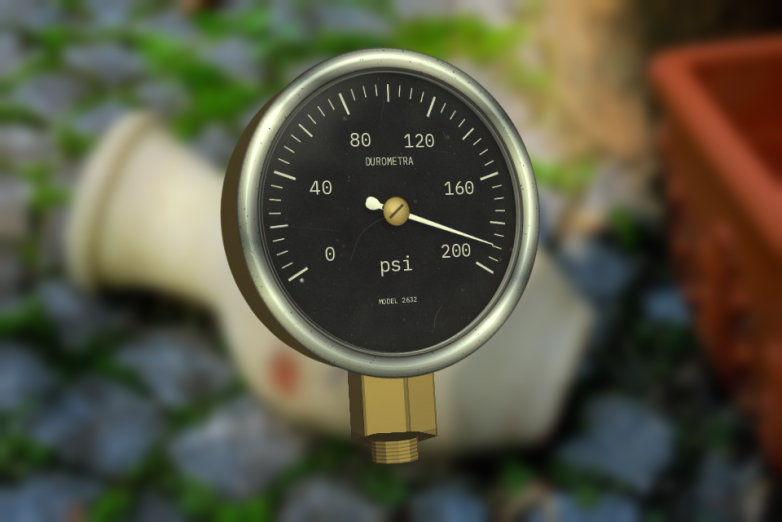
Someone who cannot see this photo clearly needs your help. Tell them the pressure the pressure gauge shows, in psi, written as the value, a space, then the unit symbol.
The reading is 190 psi
